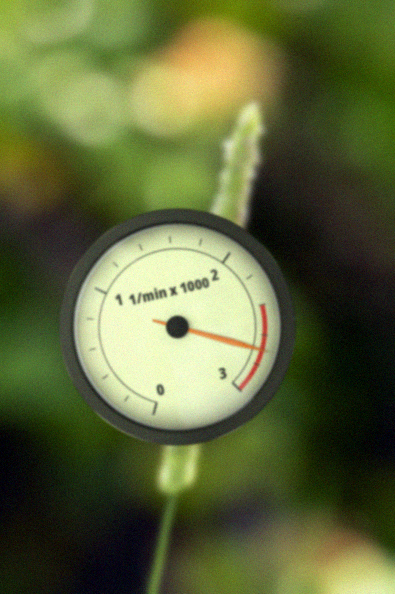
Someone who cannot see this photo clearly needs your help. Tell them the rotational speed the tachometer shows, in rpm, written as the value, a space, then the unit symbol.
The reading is 2700 rpm
